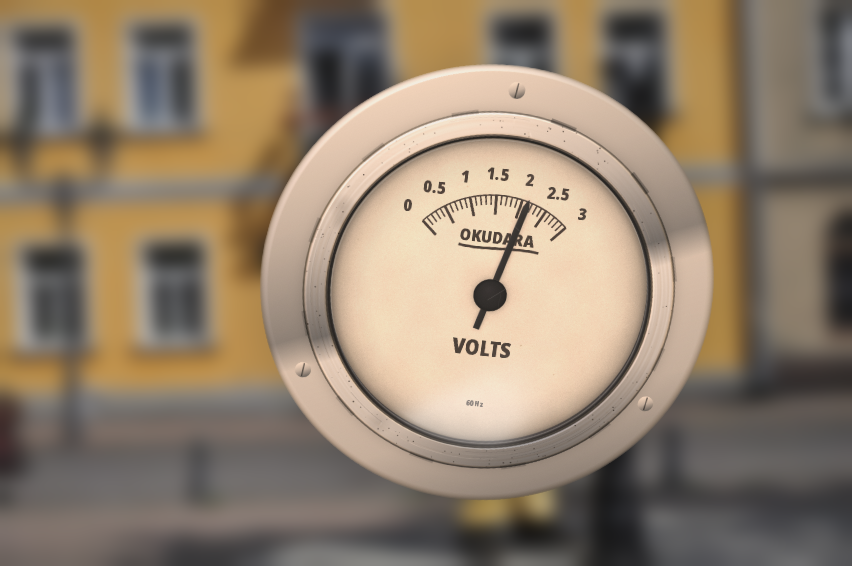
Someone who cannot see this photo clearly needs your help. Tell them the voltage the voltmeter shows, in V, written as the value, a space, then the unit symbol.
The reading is 2.1 V
